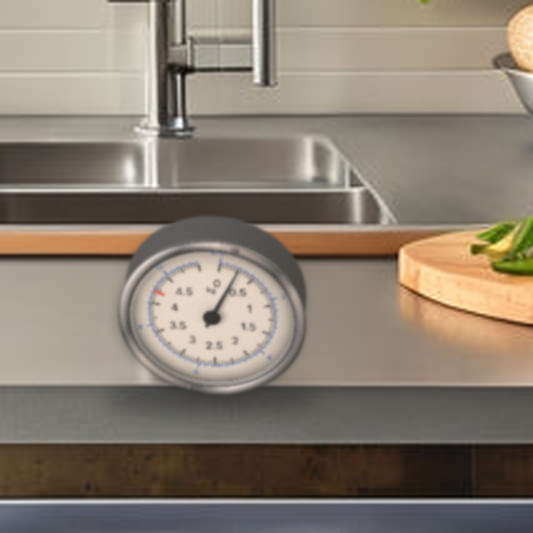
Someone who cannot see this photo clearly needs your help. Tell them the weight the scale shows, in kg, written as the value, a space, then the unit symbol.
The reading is 0.25 kg
